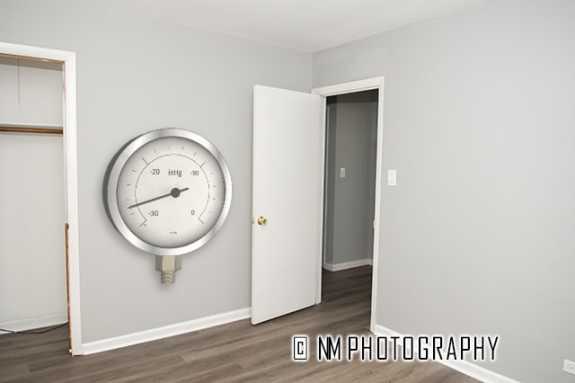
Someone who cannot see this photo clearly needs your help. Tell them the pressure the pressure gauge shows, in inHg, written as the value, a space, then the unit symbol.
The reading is -27 inHg
